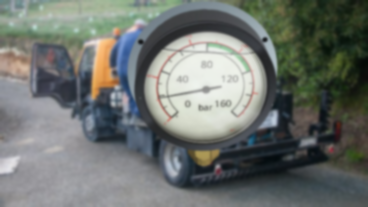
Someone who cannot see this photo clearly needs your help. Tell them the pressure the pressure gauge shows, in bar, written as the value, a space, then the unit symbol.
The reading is 20 bar
